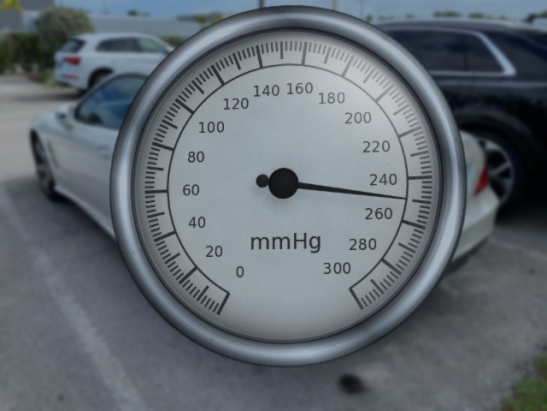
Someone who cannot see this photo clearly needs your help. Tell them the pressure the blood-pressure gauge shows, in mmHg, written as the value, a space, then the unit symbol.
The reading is 250 mmHg
